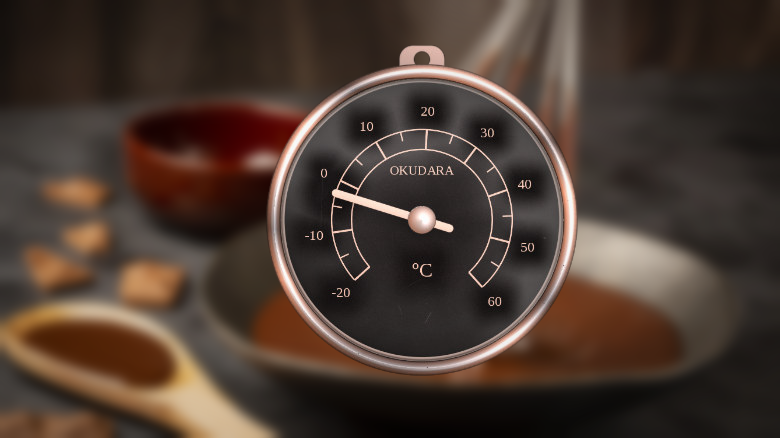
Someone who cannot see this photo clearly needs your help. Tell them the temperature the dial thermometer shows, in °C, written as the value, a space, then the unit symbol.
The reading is -2.5 °C
